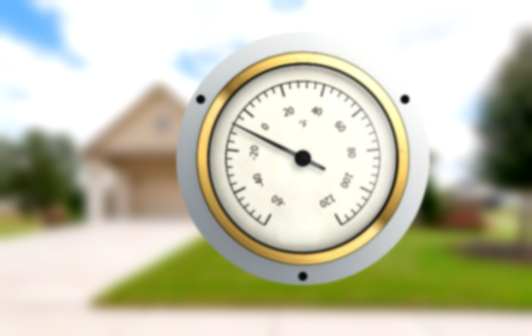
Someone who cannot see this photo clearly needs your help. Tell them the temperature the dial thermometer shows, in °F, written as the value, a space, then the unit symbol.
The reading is -8 °F
